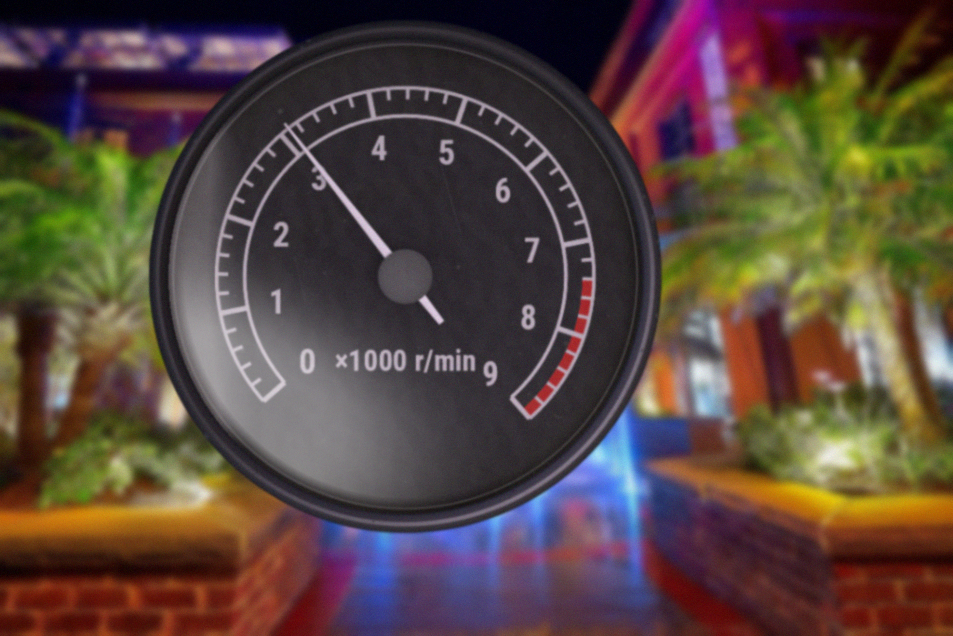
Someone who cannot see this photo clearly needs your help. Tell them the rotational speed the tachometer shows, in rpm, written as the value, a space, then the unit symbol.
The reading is 3100 rpm
